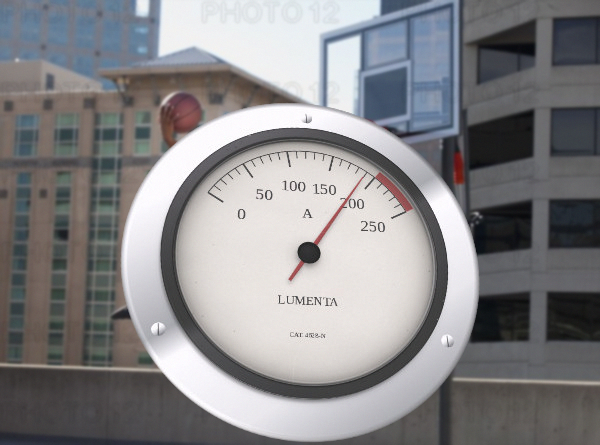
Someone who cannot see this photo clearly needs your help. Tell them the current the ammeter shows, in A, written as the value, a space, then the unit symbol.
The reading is 190 A
